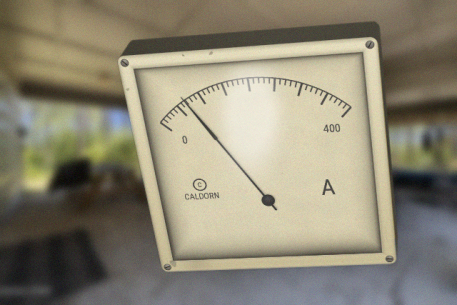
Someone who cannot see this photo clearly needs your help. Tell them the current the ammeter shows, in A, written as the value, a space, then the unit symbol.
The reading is 70 A
